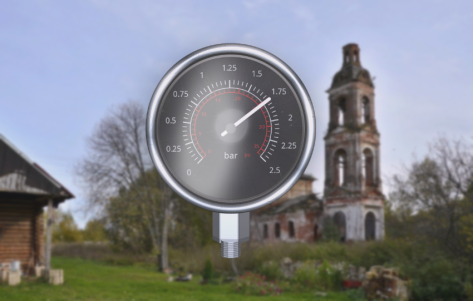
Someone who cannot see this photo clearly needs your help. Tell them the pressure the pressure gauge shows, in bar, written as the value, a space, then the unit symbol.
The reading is 1.75 bar
